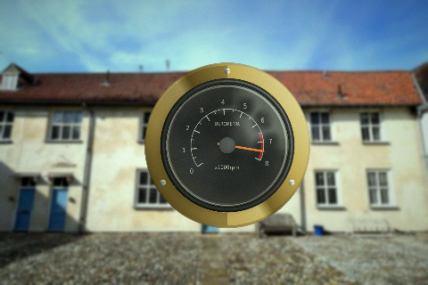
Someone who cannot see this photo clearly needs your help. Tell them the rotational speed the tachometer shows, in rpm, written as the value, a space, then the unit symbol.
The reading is 7500 rpm
